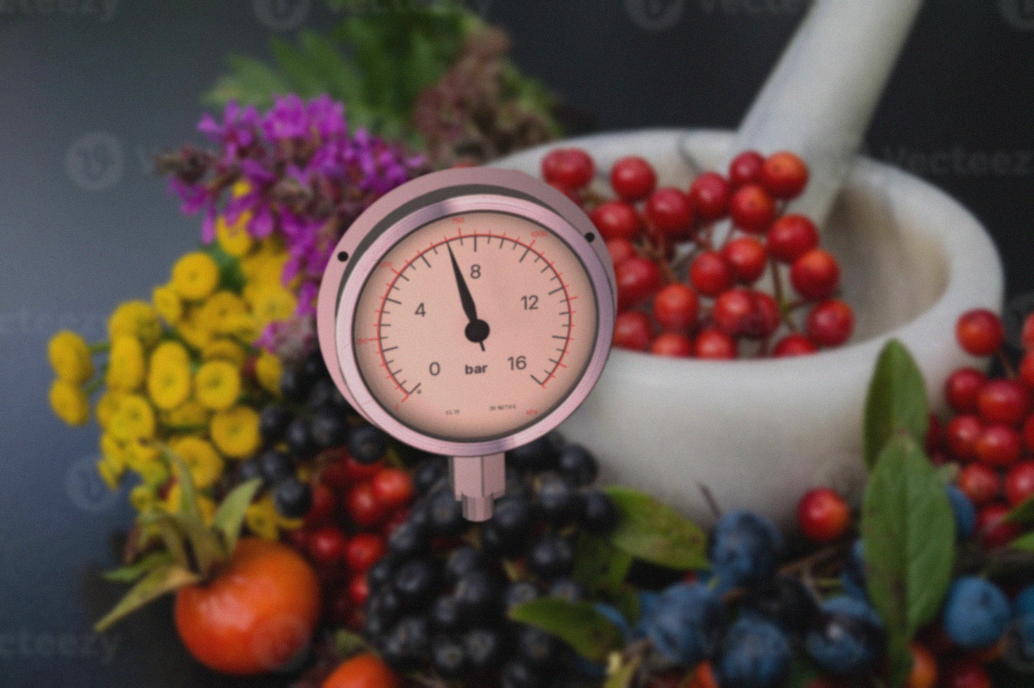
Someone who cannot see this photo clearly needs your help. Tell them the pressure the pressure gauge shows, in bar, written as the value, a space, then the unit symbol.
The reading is 7 bar
